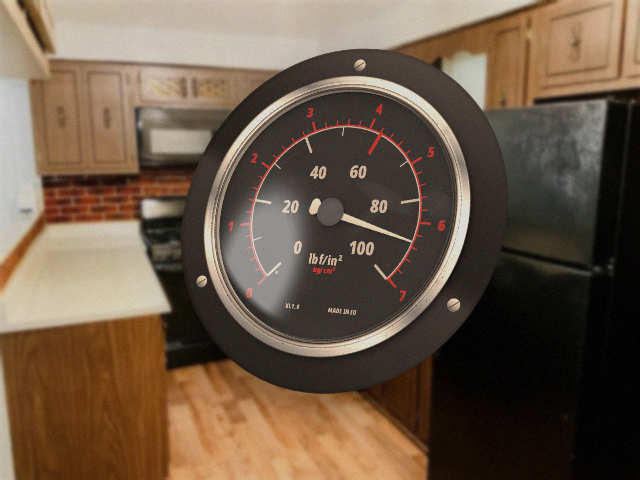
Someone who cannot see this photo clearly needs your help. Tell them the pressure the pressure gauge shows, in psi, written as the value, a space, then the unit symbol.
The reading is 90 psi
